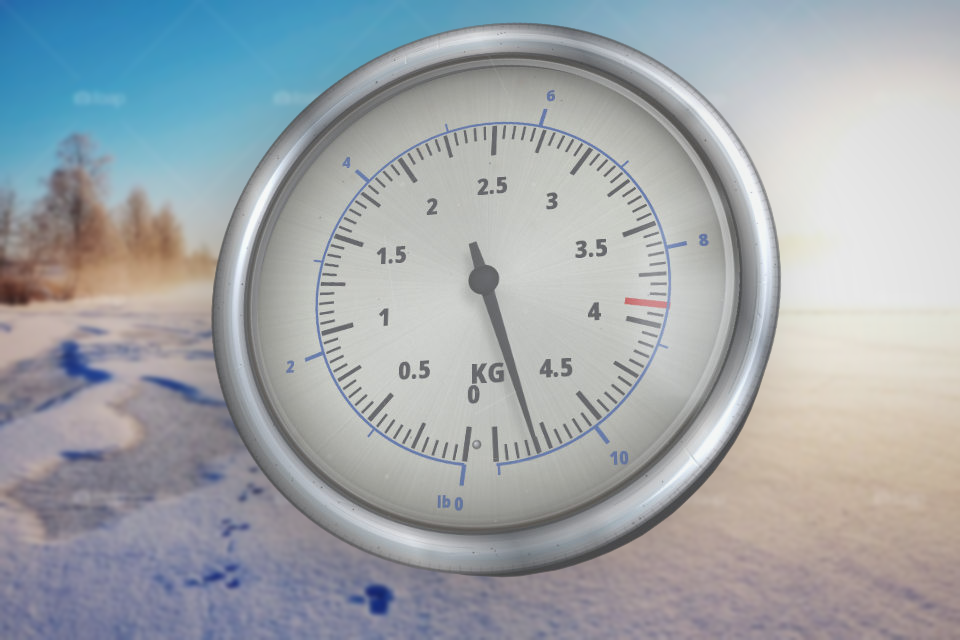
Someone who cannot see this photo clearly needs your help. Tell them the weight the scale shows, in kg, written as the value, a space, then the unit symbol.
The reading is 4.8 kg
